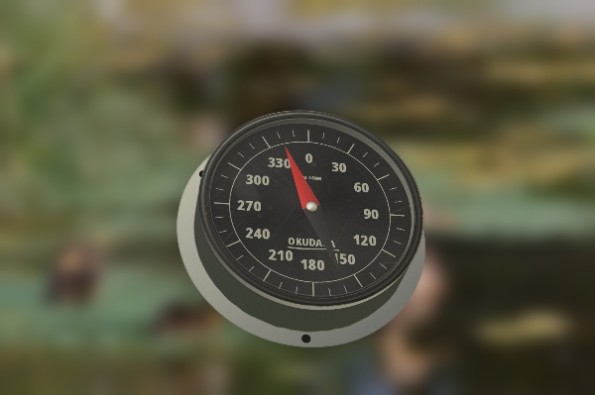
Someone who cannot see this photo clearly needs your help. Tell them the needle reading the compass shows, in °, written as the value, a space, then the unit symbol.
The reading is 340 °
